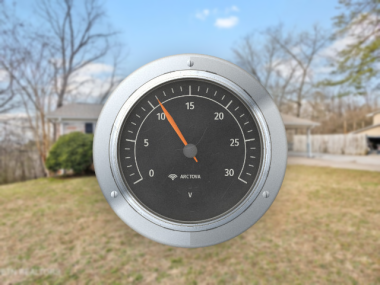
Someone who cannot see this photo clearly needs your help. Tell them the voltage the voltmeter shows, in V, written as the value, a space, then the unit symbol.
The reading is 11 V
